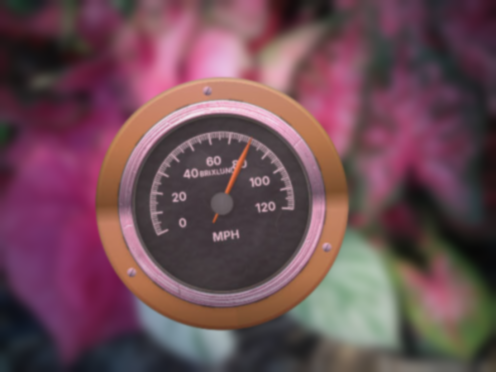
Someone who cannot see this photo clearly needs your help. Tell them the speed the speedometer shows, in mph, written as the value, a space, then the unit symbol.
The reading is 80 mph
